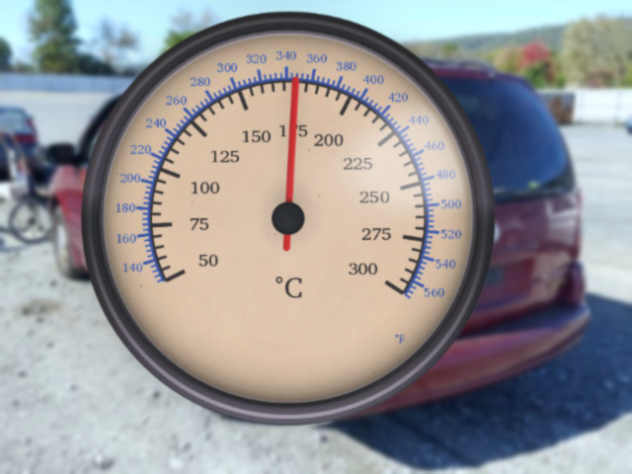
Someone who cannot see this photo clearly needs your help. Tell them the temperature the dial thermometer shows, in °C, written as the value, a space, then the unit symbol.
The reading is 175 °C
